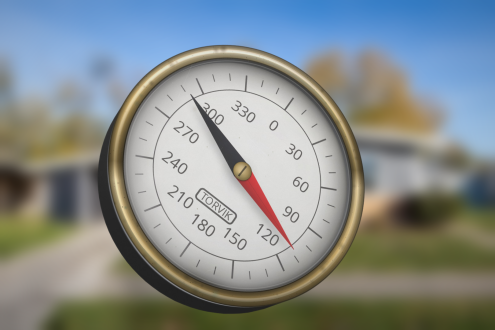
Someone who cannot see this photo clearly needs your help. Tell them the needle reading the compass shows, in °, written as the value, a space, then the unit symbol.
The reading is 110 °
